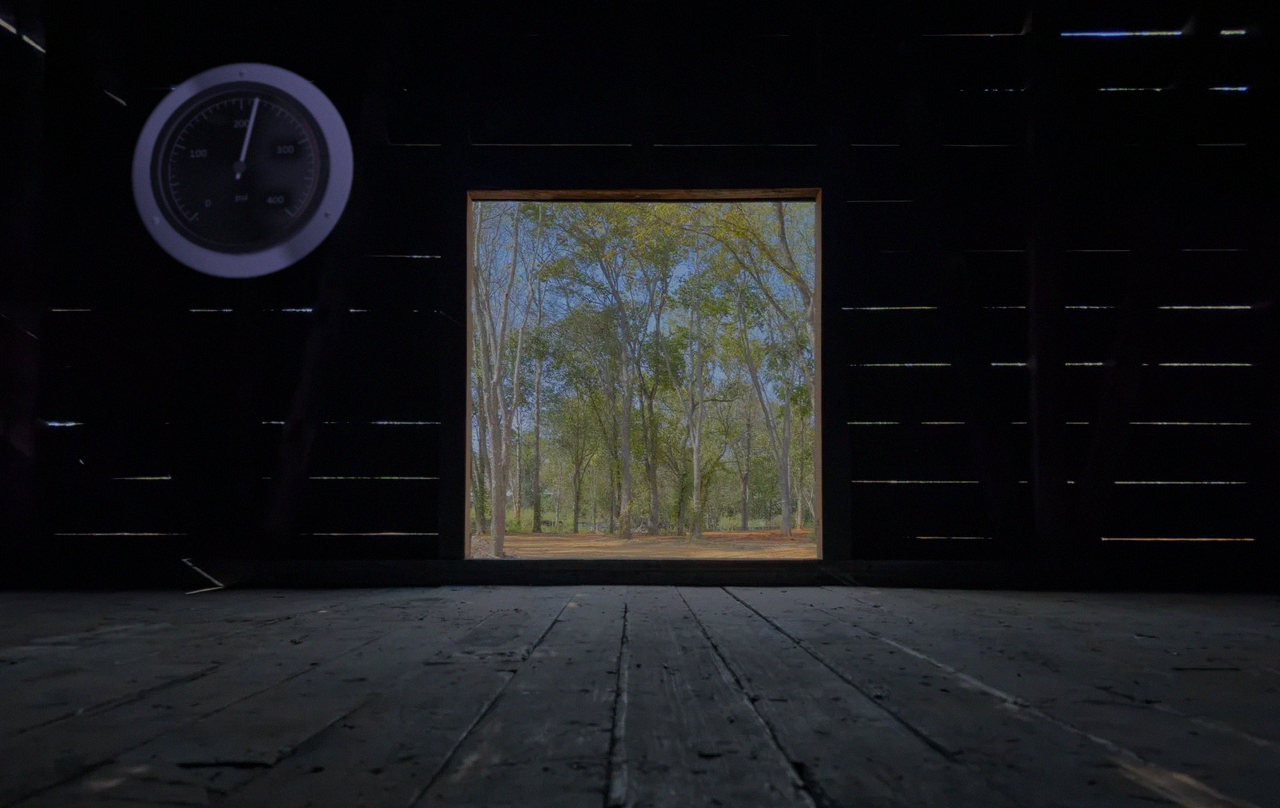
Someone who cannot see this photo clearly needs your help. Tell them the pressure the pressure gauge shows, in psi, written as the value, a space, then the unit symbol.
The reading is 220 psi
